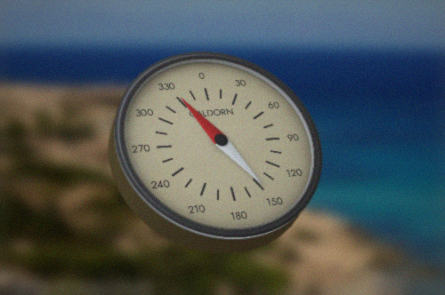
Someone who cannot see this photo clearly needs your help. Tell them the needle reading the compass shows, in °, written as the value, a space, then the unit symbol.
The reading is 330 °
